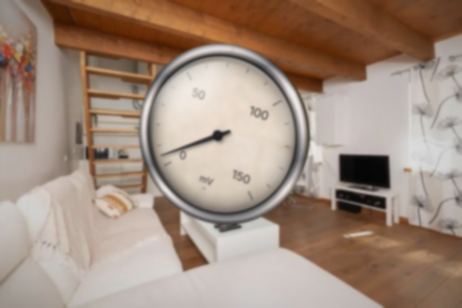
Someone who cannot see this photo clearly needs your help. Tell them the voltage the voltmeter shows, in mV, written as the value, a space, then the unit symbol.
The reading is 5 mV
